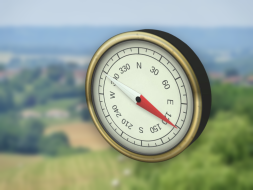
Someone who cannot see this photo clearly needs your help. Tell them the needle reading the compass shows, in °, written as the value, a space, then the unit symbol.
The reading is 120 °
